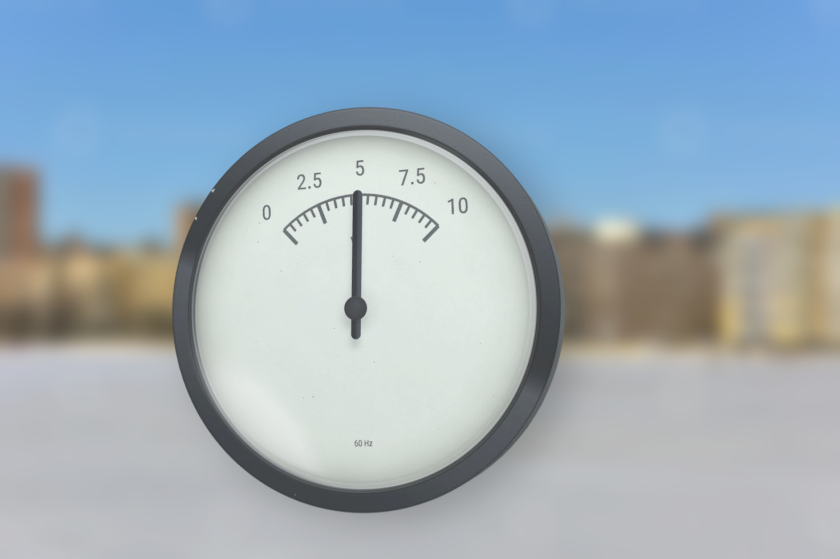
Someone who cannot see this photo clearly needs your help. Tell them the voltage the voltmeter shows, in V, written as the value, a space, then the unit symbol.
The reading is 5 V
